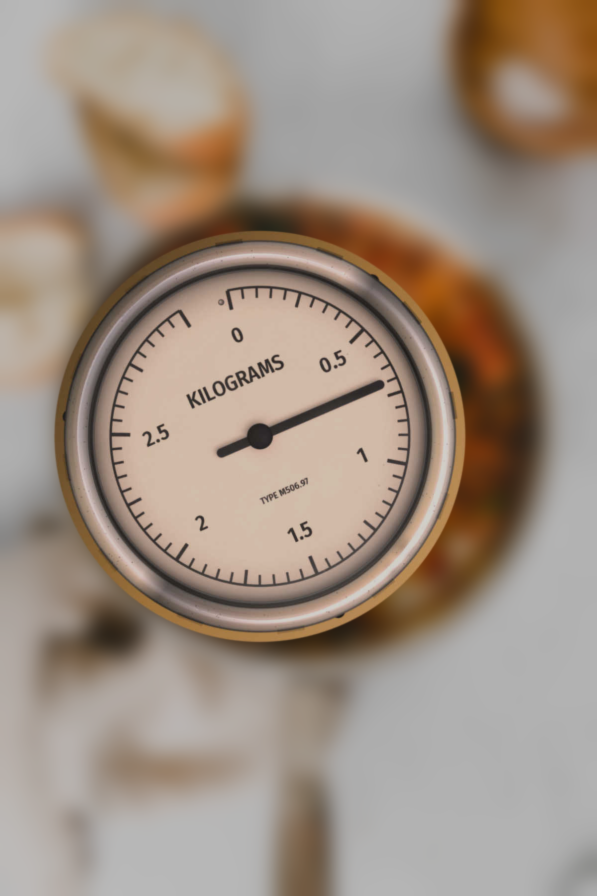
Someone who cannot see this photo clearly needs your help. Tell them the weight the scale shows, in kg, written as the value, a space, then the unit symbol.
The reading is 0.7 kg
